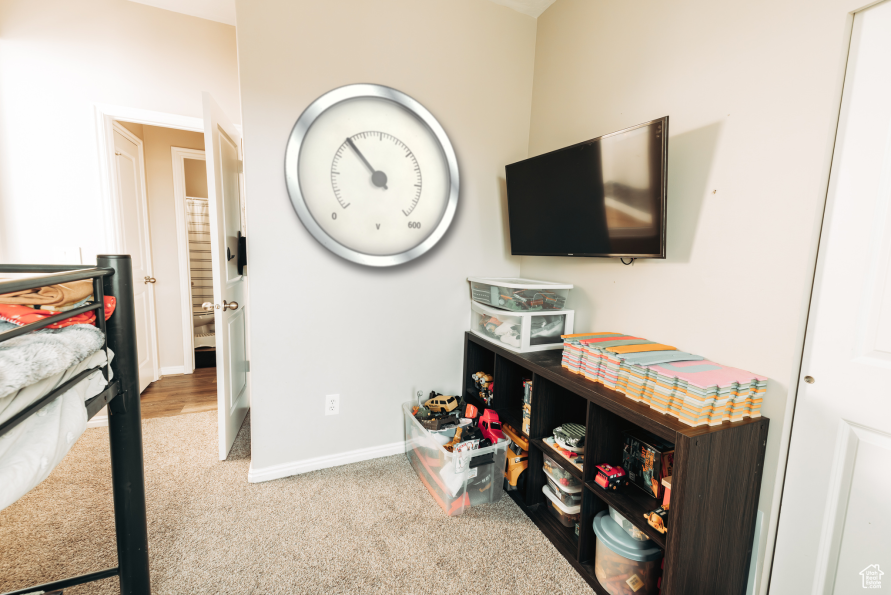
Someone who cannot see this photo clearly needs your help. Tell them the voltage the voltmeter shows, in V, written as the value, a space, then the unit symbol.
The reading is 200 V
